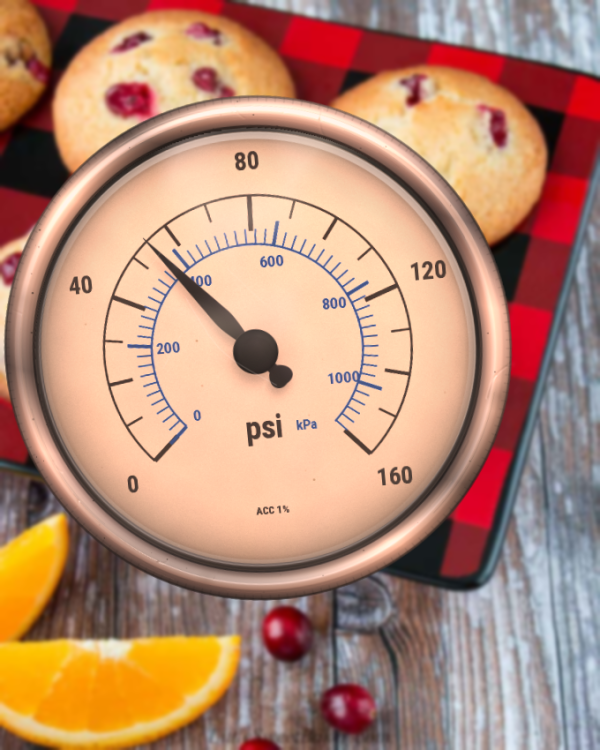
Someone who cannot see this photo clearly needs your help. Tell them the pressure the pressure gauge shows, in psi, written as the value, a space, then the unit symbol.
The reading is 55 psi
